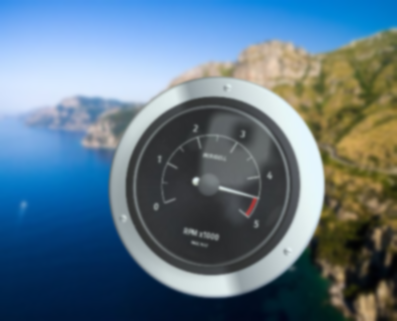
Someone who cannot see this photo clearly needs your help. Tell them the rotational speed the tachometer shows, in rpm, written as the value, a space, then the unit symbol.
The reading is 4500 rpm
